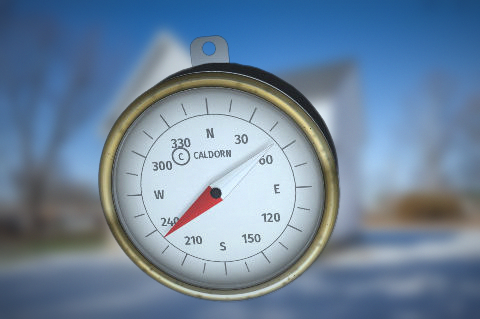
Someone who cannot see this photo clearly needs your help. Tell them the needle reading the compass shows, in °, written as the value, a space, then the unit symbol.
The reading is 232.5 °
